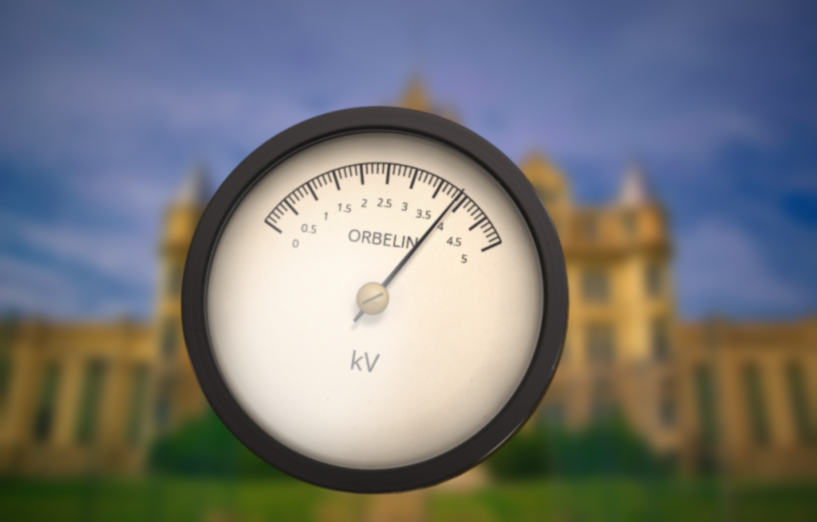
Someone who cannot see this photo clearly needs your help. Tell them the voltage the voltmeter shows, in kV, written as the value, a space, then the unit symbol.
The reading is 3.9 kV
